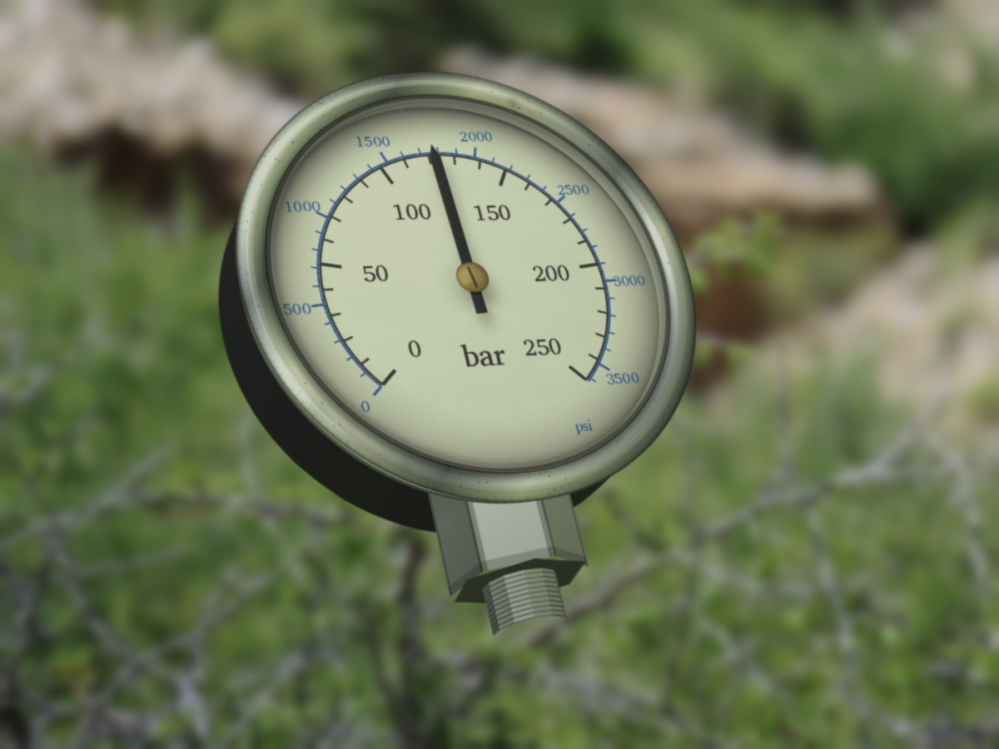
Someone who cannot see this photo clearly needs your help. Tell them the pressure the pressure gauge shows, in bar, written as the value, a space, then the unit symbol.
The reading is 120 bar
